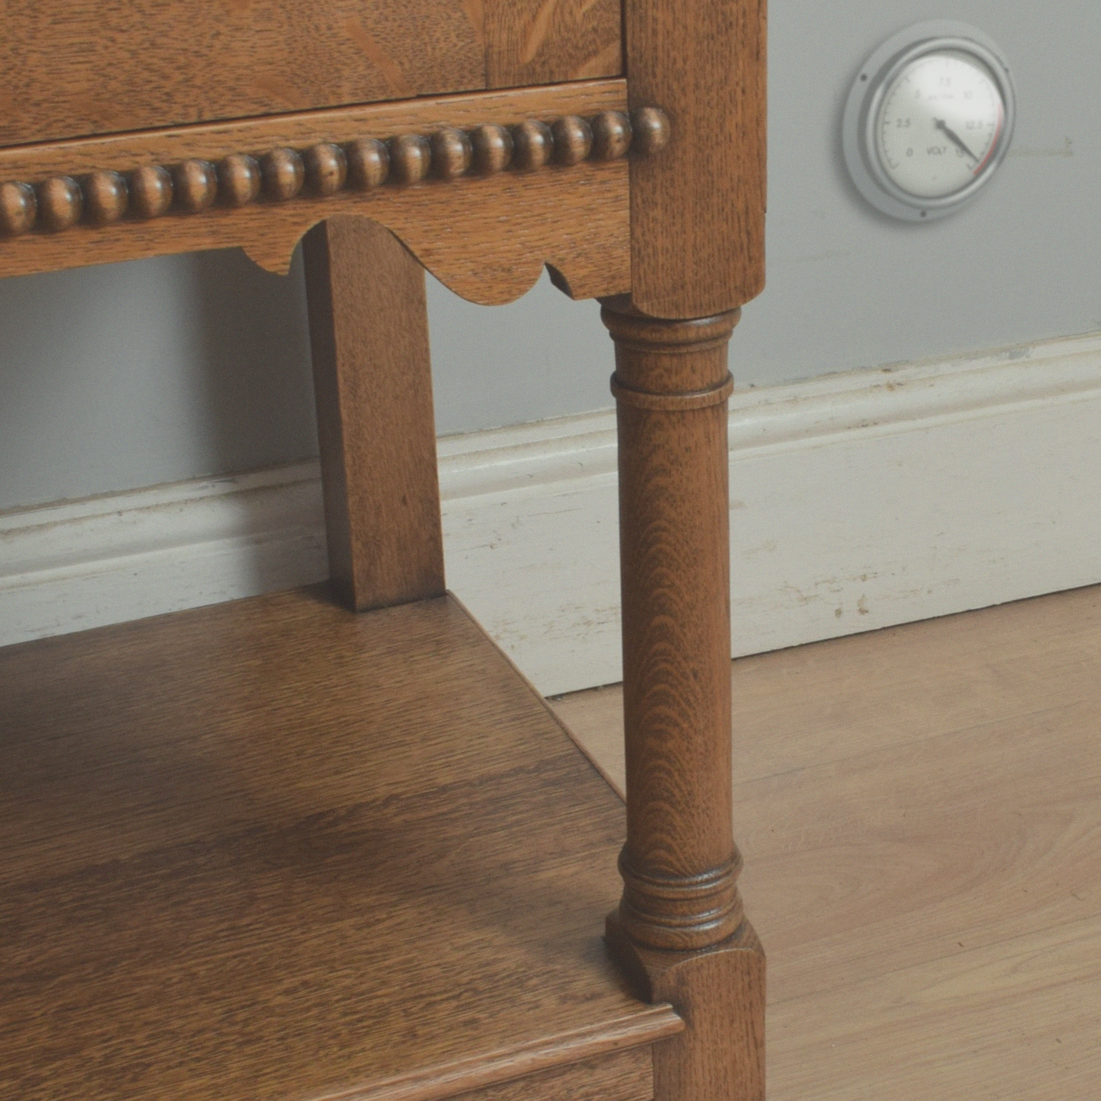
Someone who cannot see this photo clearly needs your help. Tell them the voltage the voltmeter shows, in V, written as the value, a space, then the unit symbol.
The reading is 14.5 V
